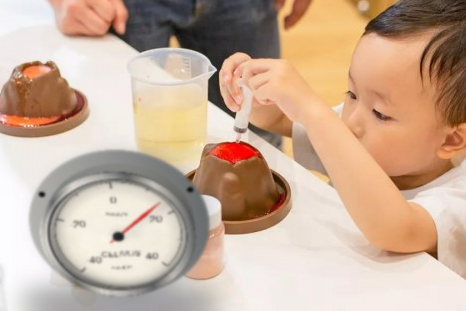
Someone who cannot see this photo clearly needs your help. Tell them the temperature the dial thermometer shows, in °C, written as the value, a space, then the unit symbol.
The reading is 15 °C
